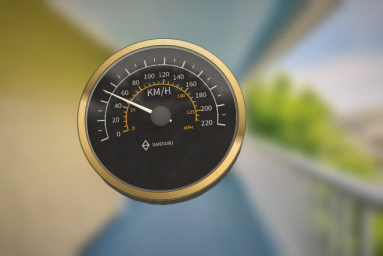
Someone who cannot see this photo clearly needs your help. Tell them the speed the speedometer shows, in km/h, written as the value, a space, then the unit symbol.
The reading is 50 km/h
